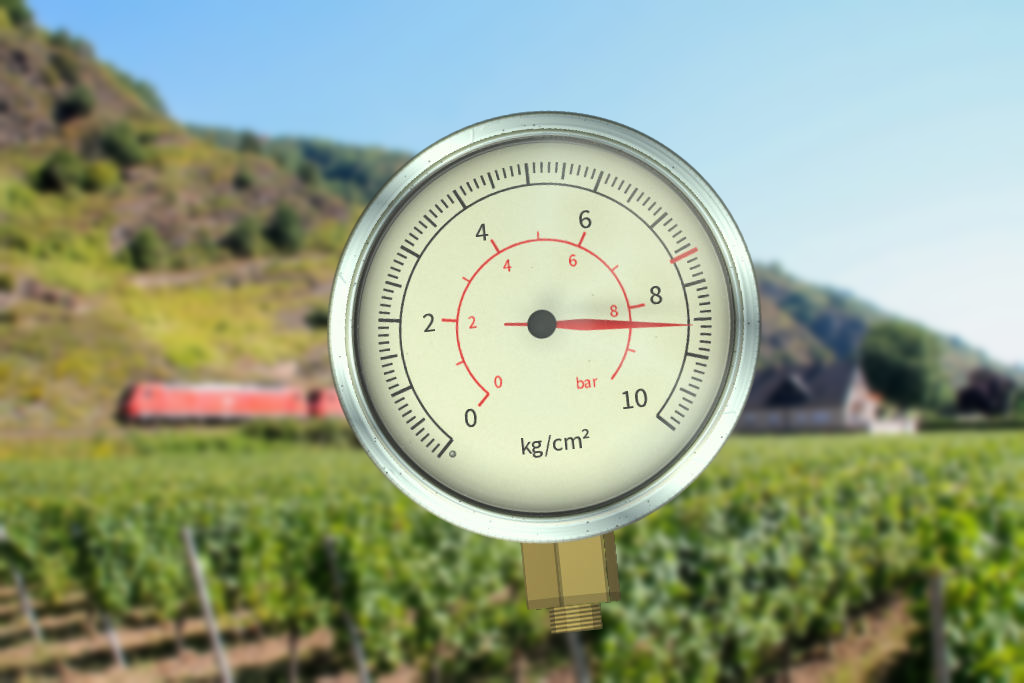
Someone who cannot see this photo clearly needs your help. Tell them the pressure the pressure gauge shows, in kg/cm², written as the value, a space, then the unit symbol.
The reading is 8.6 kg/cm²
